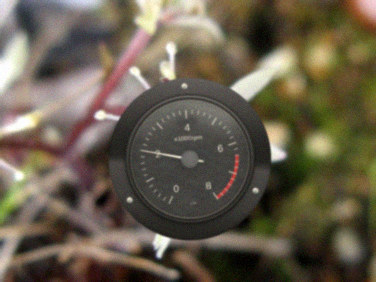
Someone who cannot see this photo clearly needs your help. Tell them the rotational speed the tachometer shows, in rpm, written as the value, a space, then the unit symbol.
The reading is 2000 rpm
